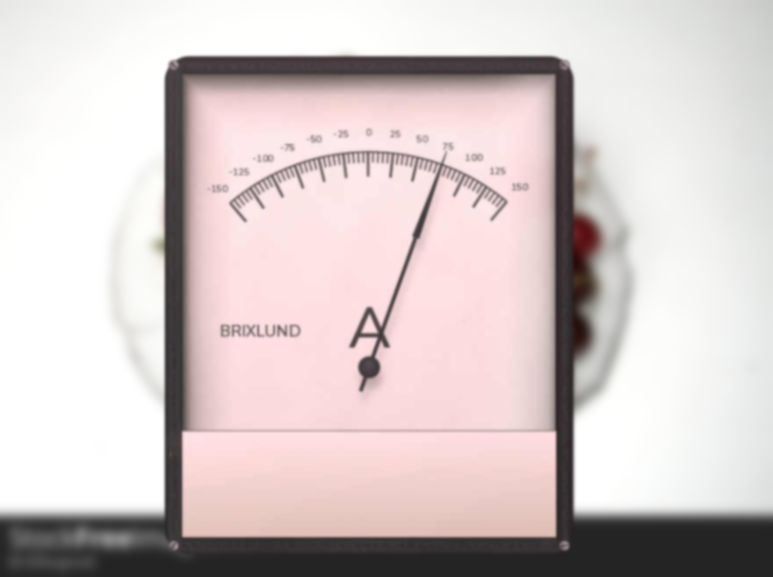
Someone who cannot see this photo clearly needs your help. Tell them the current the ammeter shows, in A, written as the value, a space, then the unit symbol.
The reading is 75 A
